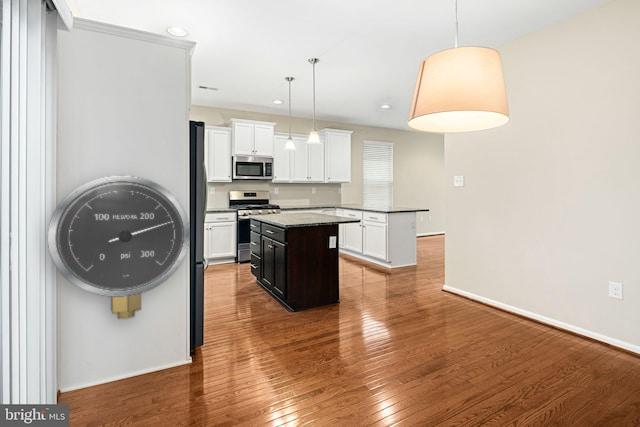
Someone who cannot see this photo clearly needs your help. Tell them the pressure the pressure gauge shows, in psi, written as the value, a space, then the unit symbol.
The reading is 230 psi
